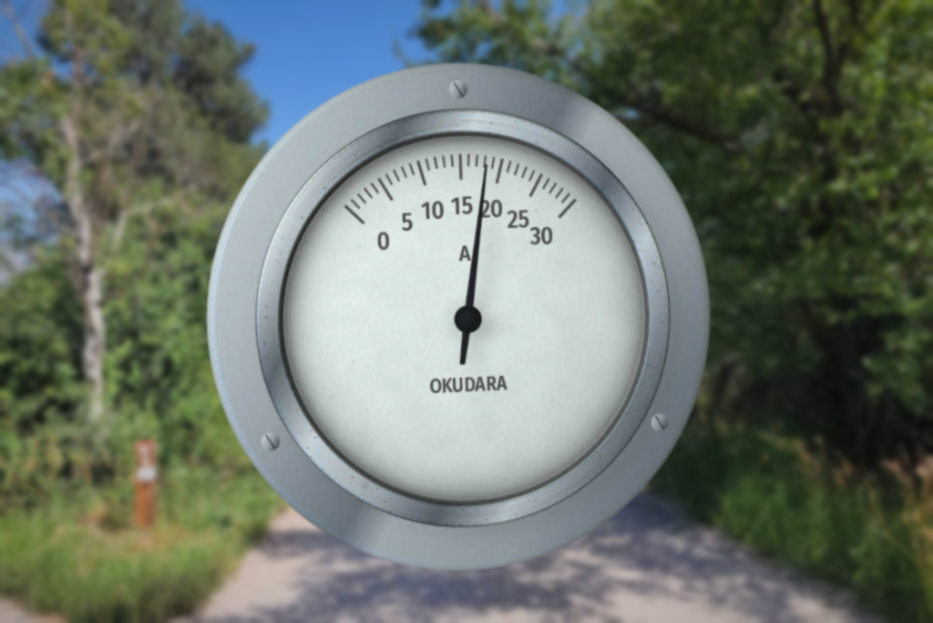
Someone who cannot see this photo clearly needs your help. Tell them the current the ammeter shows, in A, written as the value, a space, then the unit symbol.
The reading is 18 A
